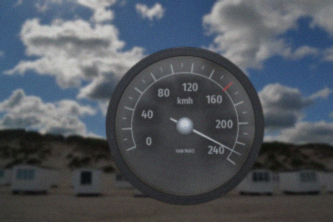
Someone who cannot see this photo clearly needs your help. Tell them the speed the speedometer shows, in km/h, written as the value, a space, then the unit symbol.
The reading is 230 km/h
